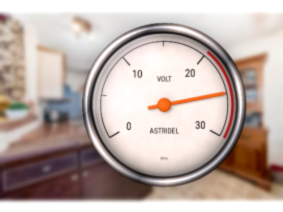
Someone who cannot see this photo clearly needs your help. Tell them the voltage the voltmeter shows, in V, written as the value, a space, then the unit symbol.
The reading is 25 V
